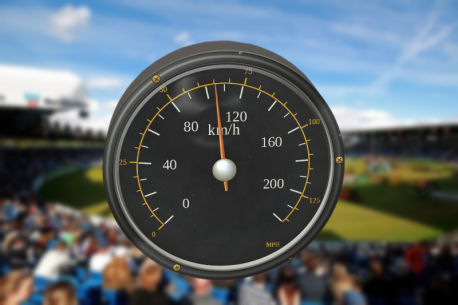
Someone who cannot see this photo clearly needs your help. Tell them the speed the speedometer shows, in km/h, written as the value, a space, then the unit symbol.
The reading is 105 km/h
